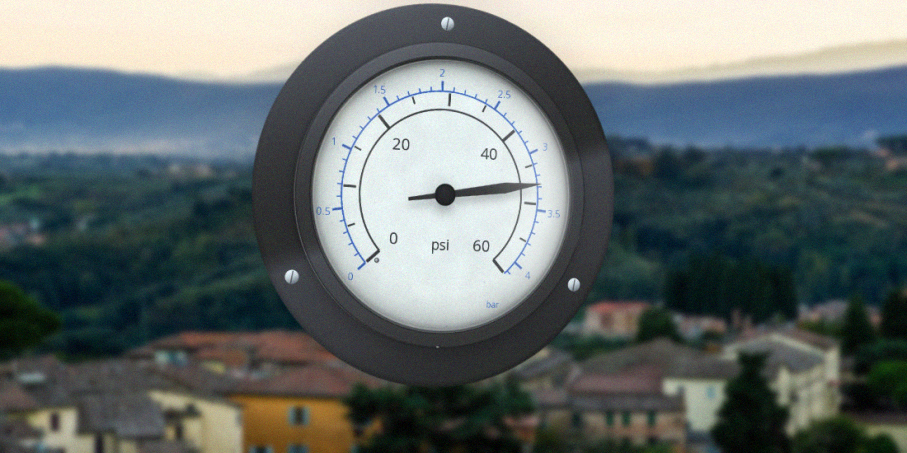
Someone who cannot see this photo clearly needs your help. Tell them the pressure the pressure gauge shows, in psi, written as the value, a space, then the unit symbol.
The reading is 47.5 psi
